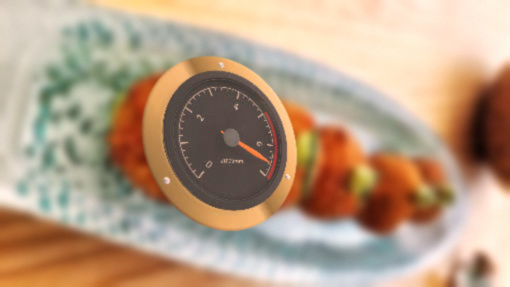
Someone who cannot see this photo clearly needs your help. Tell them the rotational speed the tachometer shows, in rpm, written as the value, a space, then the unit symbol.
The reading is 6600 rpm
